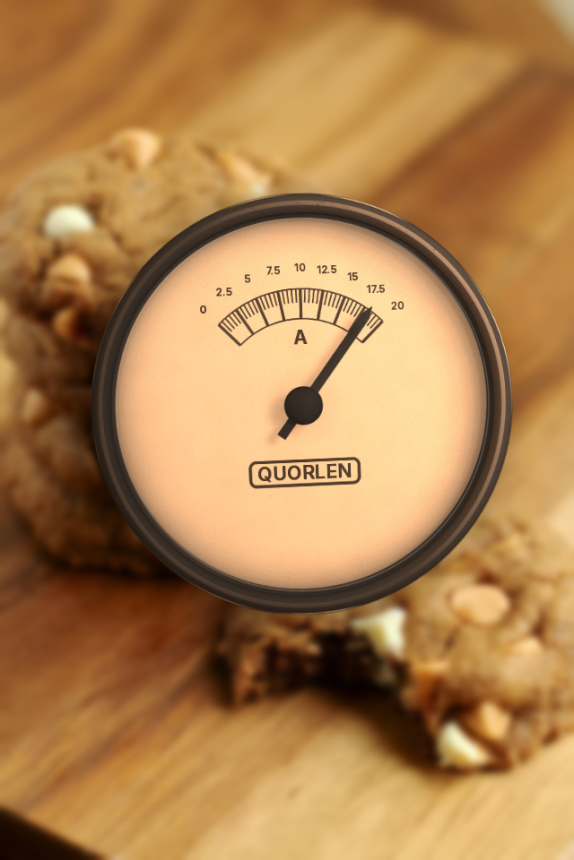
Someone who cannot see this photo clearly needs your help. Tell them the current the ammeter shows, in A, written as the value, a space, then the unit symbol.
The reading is 18 A
